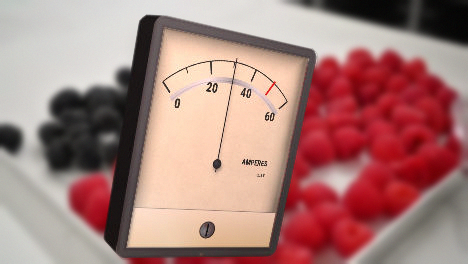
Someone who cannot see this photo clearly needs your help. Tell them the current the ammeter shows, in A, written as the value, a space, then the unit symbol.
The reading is 30 A
